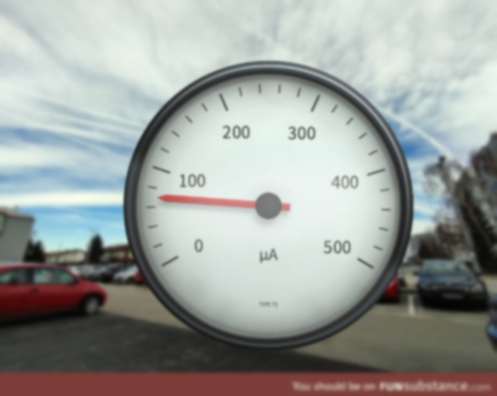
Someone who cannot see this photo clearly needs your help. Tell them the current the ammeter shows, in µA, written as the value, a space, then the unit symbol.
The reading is 70 µA
